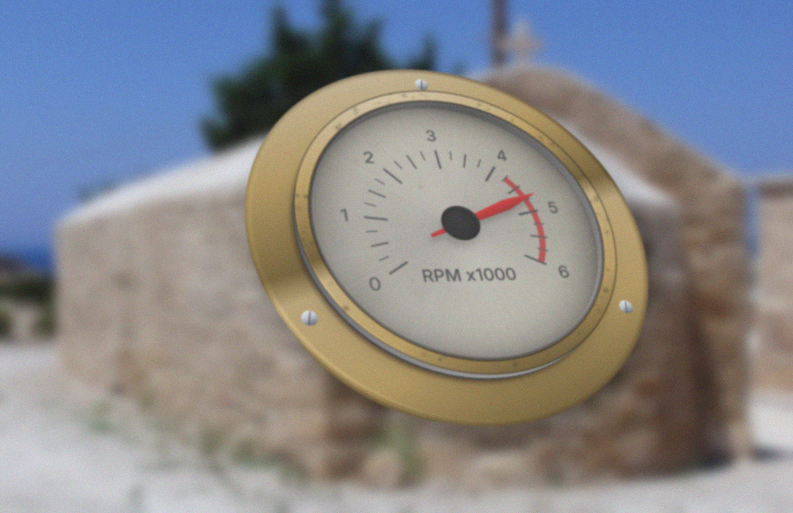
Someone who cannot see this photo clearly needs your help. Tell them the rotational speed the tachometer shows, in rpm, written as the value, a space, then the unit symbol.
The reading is 4750 rpm
